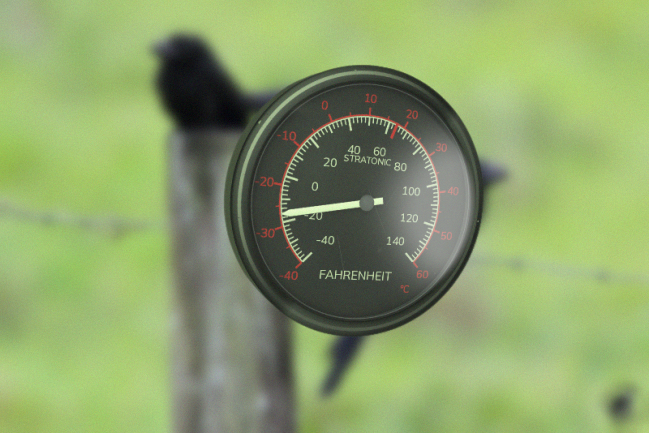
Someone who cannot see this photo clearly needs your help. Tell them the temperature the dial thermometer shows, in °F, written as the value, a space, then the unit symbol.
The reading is -16 °F
